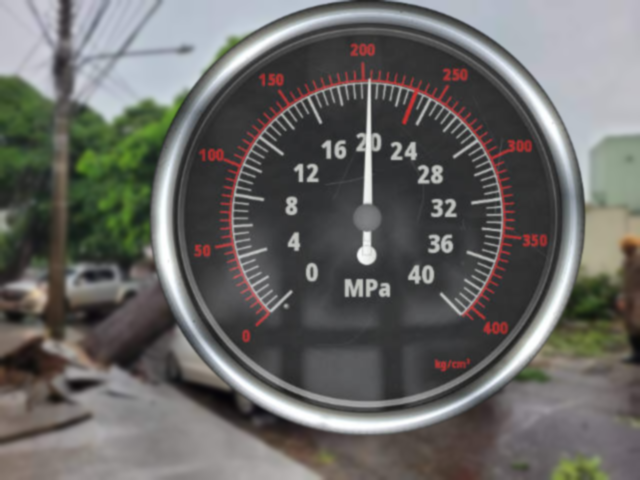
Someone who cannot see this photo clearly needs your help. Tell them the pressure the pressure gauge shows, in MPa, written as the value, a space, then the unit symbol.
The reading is 20 MPa
